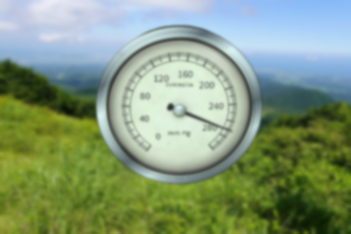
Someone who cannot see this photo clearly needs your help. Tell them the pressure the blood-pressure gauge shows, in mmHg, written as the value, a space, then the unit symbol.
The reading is 270 mmHg
